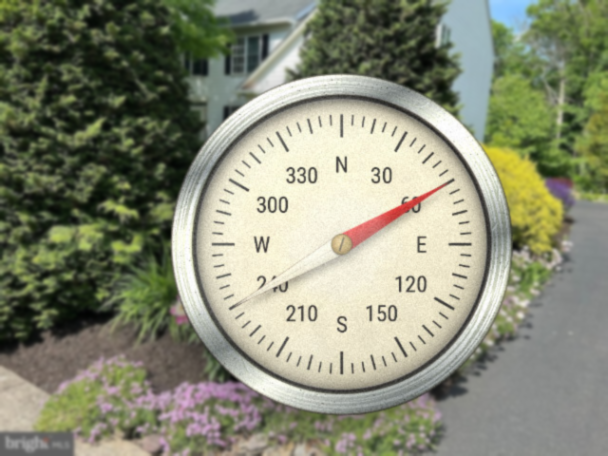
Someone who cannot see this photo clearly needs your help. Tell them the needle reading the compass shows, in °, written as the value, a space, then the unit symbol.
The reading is 60 °
